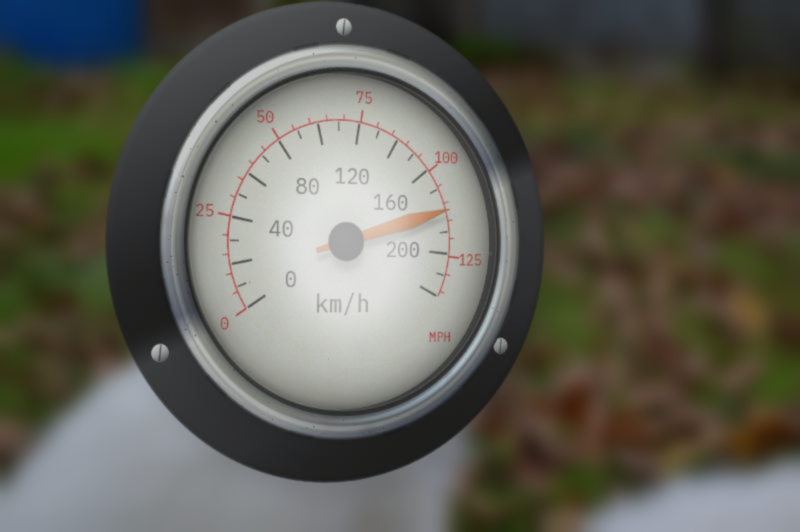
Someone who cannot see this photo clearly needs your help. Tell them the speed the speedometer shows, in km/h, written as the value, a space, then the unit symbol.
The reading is 180 km/h
